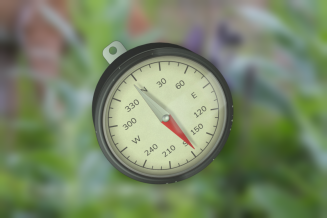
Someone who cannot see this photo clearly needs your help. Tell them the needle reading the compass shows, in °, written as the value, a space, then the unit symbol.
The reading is 175 °
